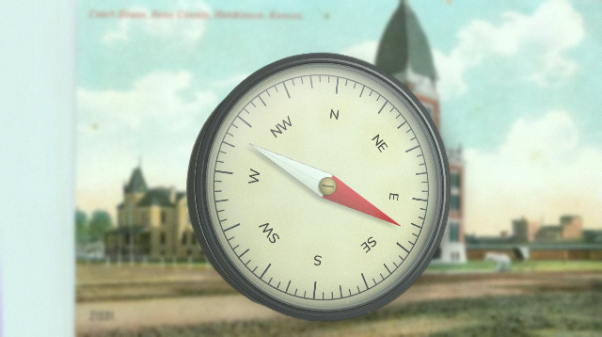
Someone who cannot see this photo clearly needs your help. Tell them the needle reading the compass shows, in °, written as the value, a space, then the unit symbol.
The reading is 110 °
